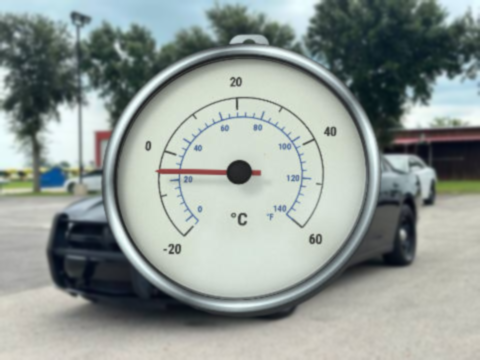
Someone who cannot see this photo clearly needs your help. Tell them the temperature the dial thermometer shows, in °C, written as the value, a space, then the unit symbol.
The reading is -5 °C
